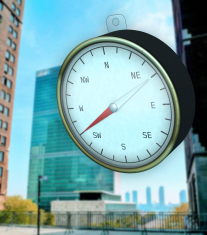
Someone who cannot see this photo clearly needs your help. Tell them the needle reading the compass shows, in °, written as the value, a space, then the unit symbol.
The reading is 240 °
